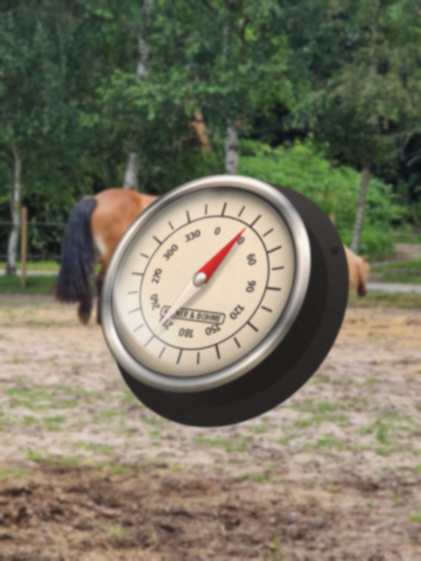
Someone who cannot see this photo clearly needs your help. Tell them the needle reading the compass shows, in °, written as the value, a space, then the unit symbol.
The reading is 30 °
